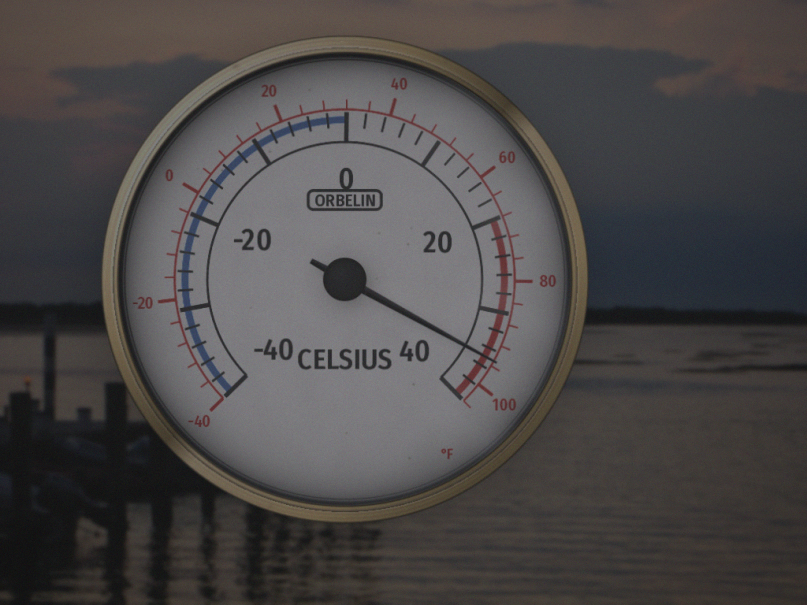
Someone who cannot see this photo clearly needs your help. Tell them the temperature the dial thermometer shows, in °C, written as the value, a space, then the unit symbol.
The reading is 35 °C
